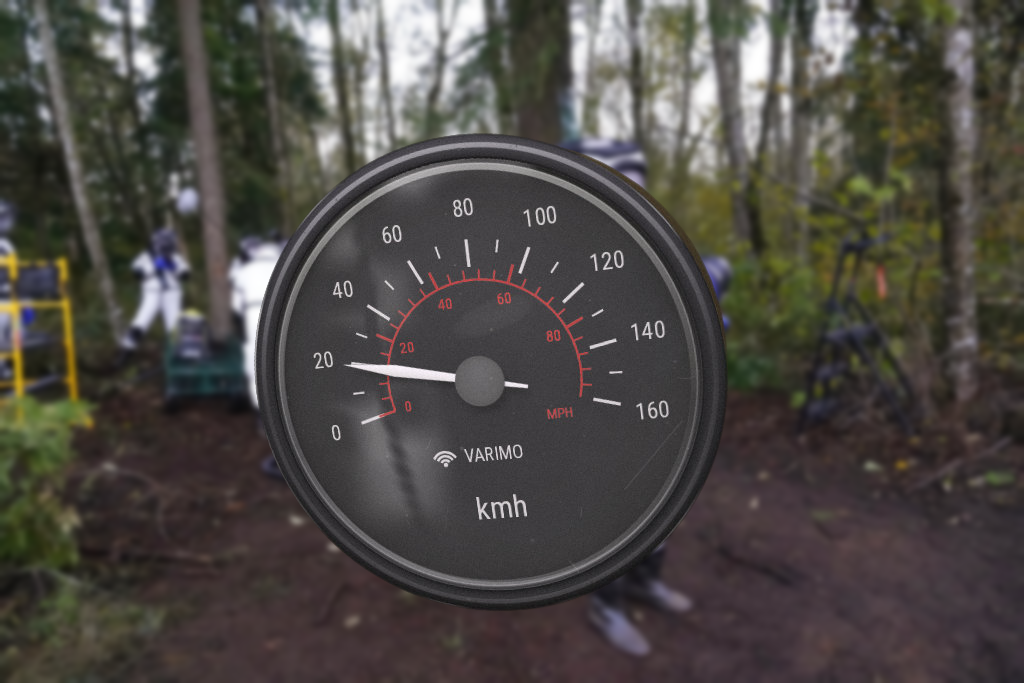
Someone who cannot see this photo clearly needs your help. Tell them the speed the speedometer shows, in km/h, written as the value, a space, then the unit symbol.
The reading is 20 km/h
